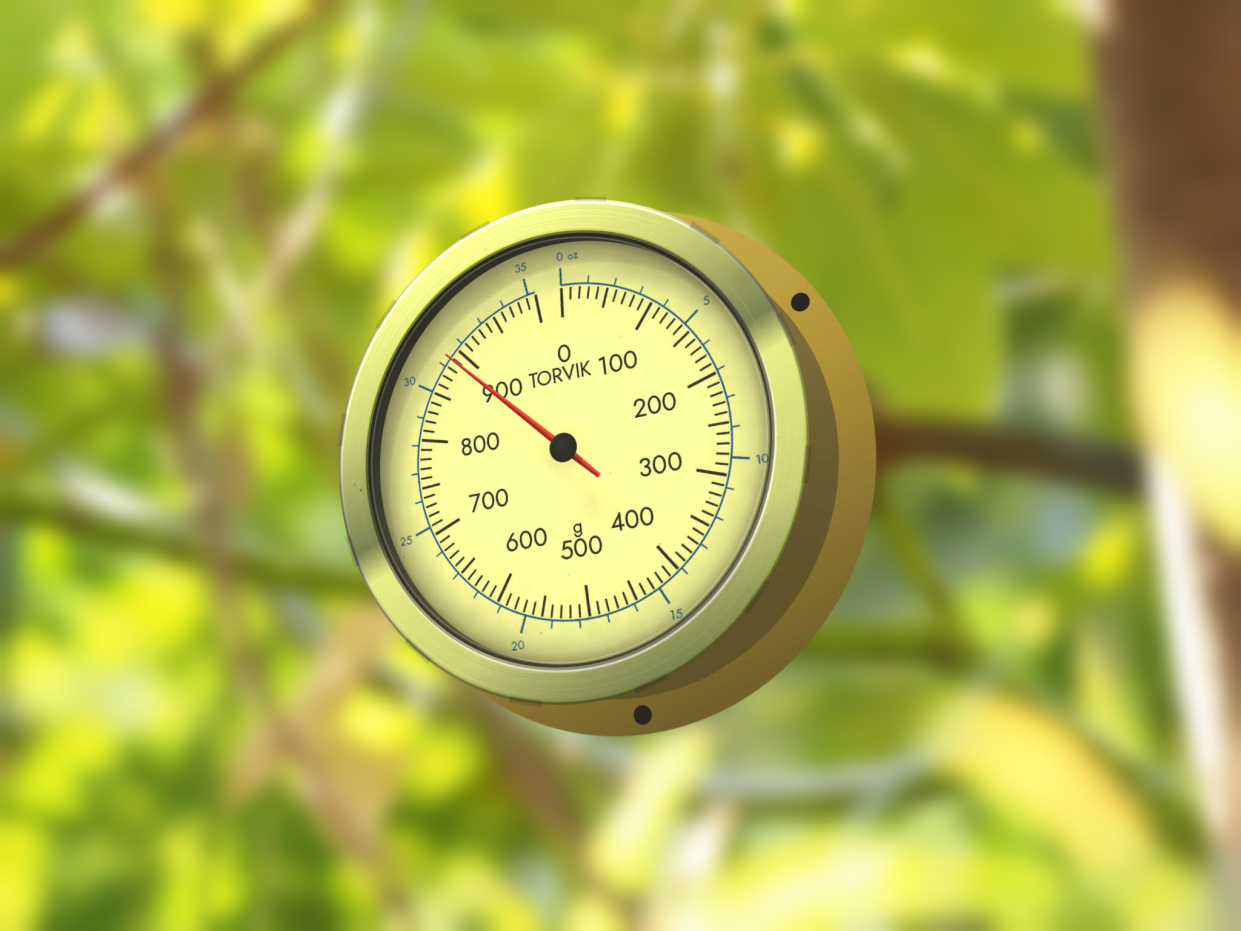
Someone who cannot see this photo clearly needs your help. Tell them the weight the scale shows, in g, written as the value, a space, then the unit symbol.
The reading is 890 g
